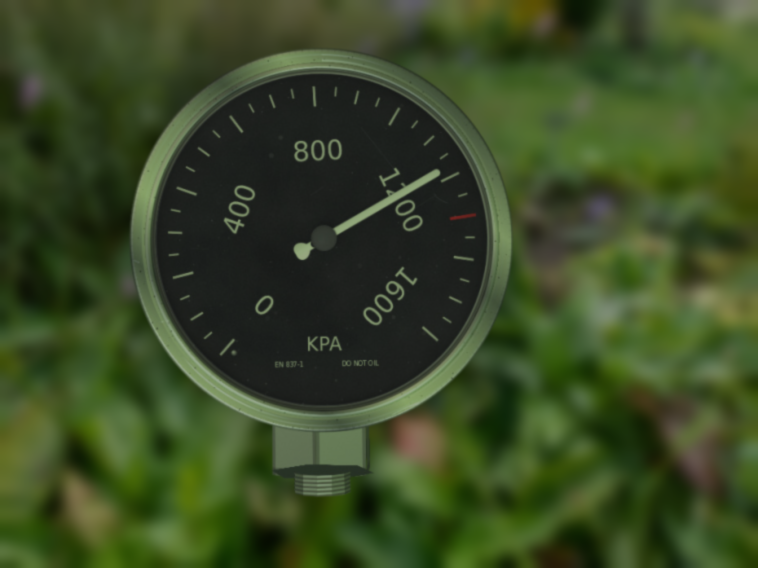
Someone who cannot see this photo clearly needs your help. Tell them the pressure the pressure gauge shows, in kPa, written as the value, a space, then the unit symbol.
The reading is 1175 kPa
